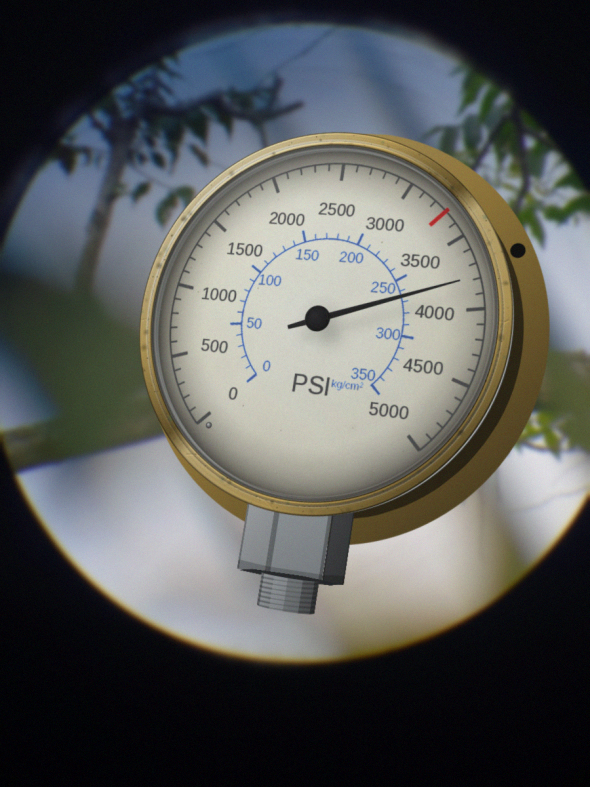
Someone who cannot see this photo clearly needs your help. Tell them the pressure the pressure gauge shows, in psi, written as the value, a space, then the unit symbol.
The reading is 3800 psi
